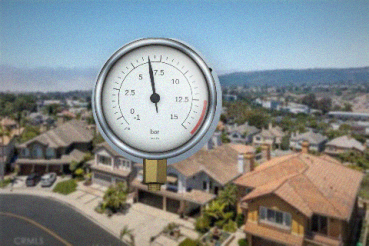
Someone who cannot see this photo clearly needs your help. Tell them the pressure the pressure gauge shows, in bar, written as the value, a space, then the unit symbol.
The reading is 6.5 bar
